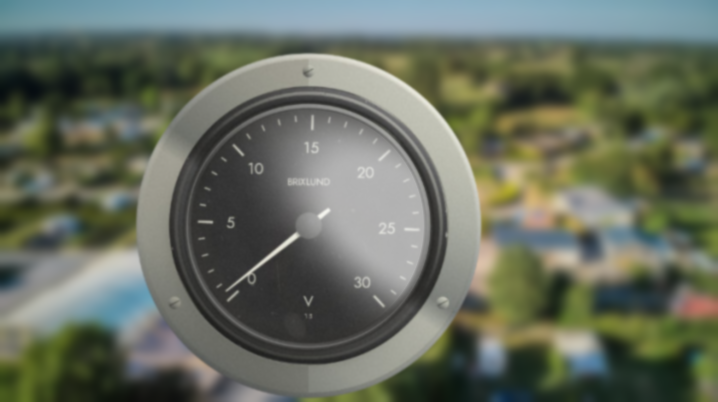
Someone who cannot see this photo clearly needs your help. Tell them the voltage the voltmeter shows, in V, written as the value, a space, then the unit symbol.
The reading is 0.5 V
